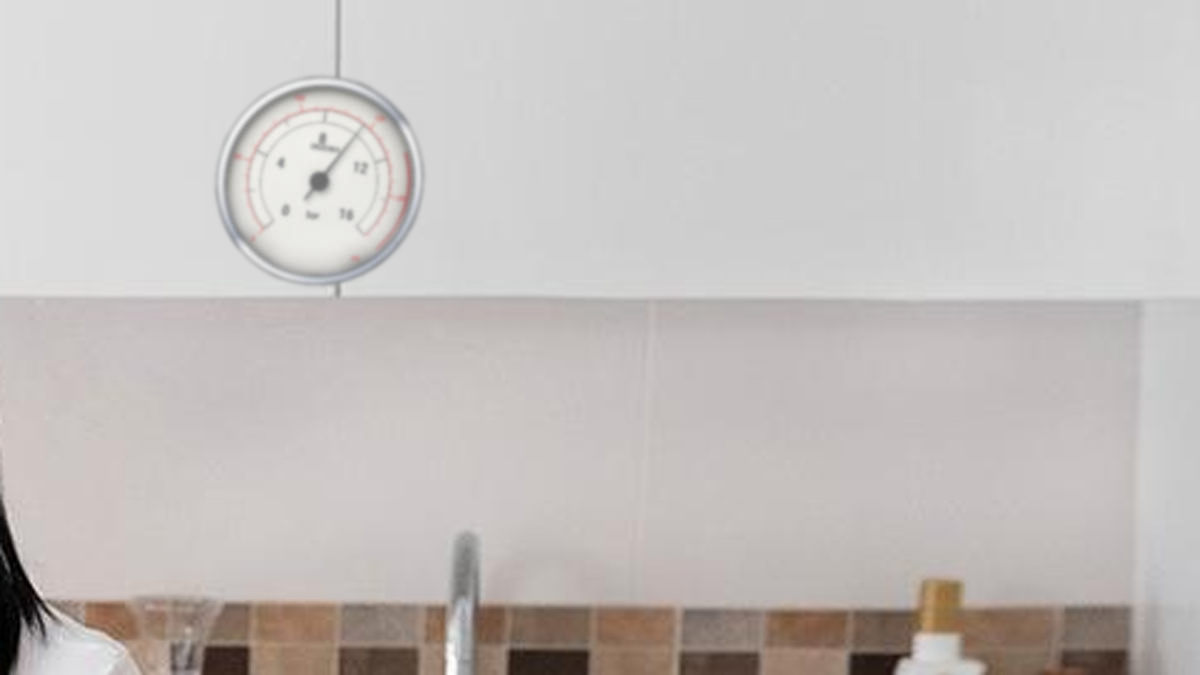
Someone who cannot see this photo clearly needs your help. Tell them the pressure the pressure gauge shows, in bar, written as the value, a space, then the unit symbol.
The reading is 10 bar
